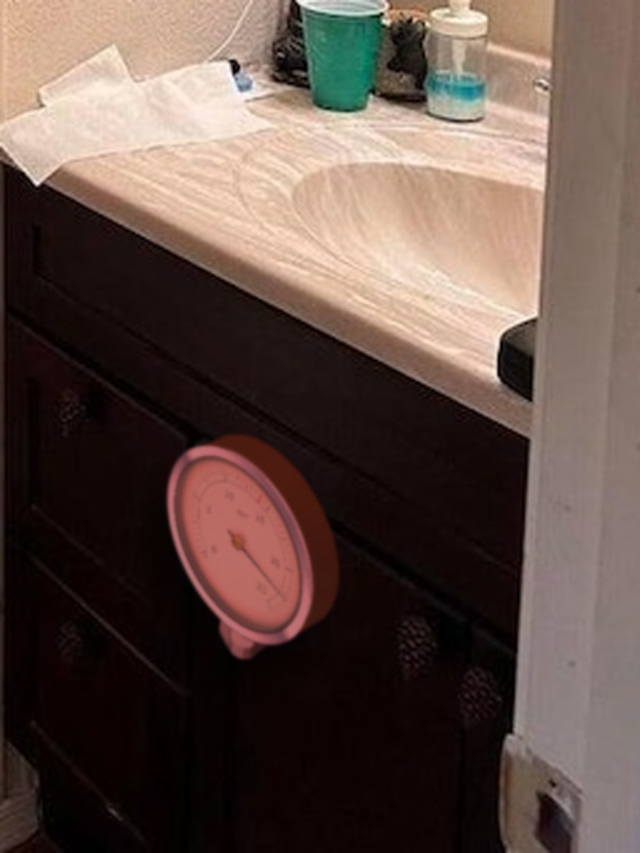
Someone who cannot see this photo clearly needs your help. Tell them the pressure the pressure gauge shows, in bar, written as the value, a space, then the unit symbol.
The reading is 22.5 bar
